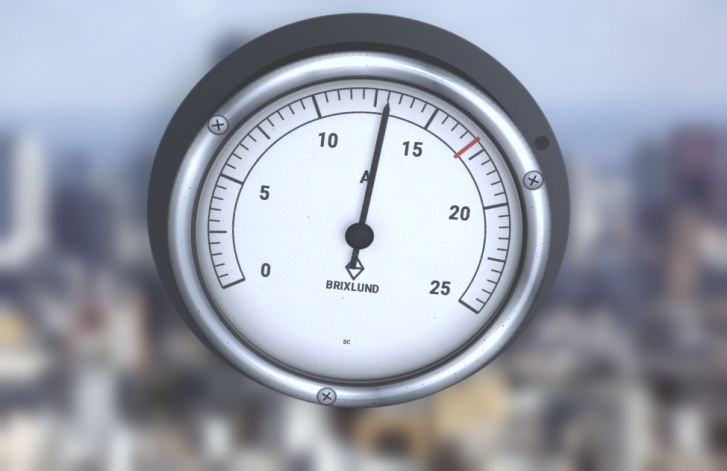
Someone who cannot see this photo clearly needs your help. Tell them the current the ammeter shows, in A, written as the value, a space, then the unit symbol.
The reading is 13 A
